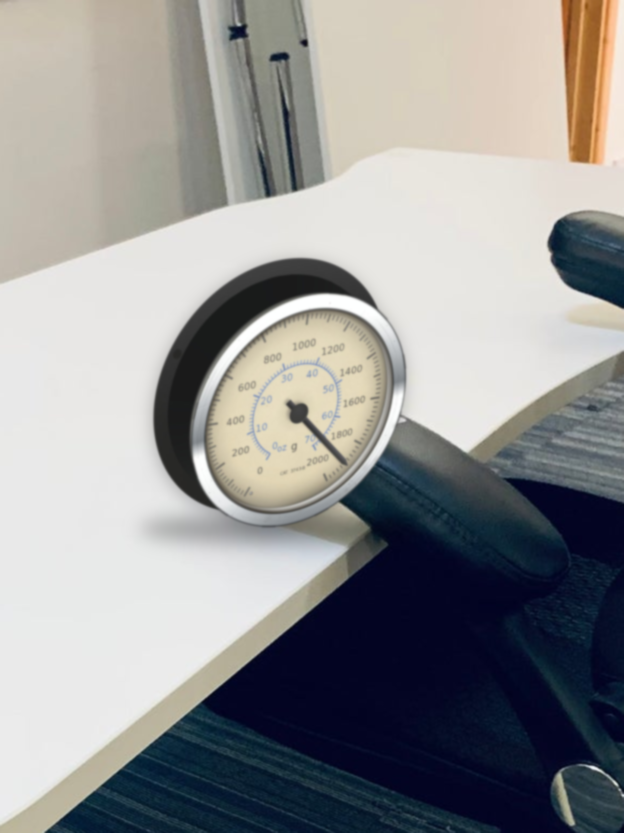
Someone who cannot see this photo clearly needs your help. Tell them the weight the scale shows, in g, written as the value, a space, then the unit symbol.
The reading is 1900 g
